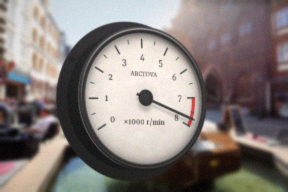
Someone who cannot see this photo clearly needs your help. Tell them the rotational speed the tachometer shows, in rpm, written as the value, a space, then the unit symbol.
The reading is 7750 rpm
